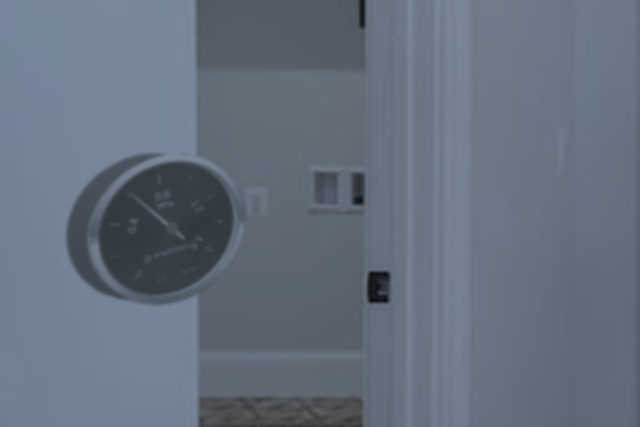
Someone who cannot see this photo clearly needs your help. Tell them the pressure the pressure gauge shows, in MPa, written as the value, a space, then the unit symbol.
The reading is 0.6 MPa
